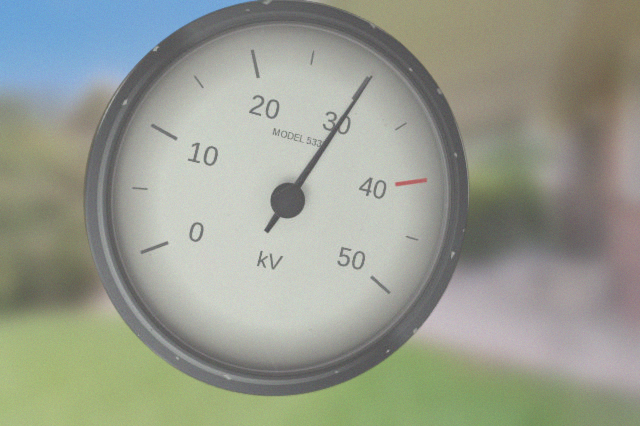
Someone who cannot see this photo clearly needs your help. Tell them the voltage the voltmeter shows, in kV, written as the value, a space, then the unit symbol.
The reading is 30 kV
